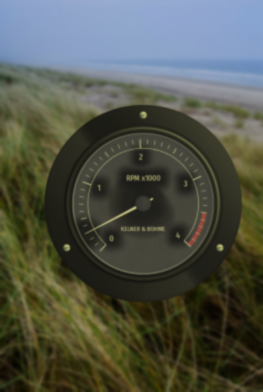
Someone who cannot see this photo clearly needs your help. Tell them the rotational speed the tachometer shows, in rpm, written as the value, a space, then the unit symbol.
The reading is 300 rpm
